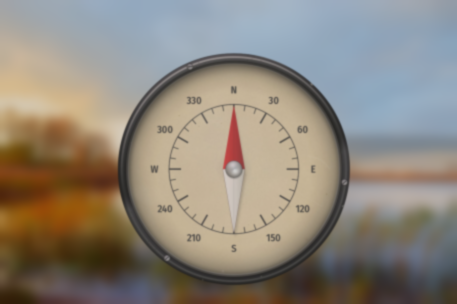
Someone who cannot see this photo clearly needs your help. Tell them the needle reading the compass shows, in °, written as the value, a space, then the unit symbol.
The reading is 0 °
